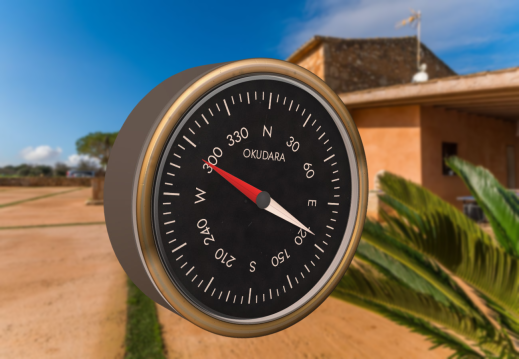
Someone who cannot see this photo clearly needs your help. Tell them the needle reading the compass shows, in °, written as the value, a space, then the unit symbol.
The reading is 295 °
